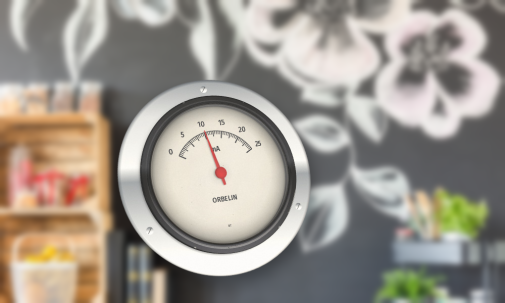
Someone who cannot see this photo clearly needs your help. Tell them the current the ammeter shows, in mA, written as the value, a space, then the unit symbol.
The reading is 10 mA
